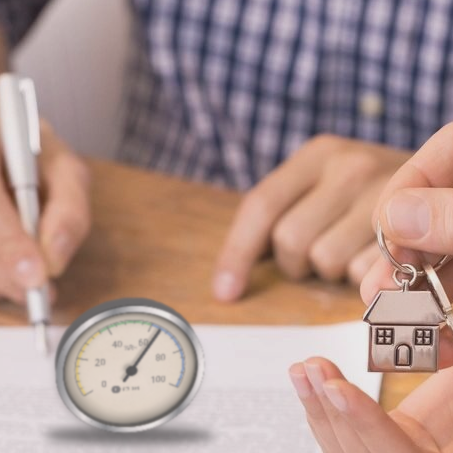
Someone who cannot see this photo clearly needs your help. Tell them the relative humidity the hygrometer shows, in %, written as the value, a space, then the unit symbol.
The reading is 64 %
